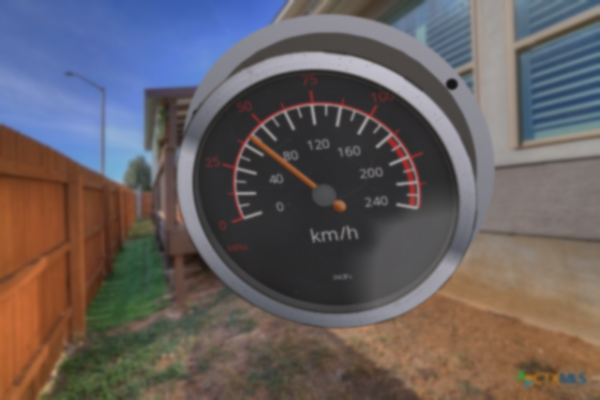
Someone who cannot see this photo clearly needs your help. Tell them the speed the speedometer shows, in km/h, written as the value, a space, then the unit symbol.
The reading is 70 km/h
